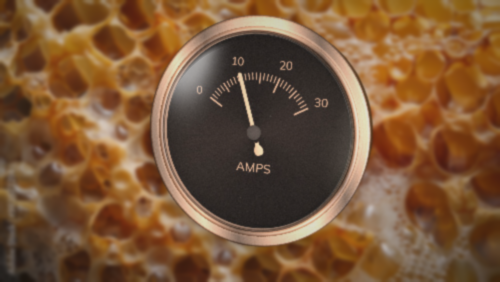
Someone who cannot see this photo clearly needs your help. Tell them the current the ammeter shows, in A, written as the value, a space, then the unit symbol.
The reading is 10 A
